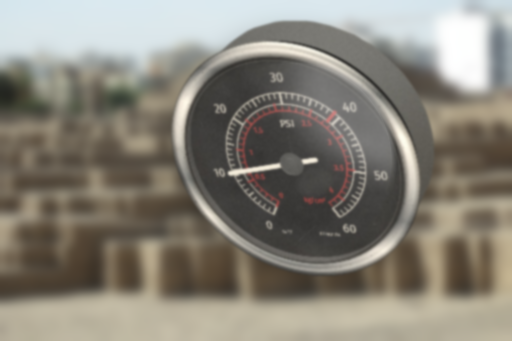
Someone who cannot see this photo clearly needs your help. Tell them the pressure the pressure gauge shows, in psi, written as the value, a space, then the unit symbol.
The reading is 10 psi
